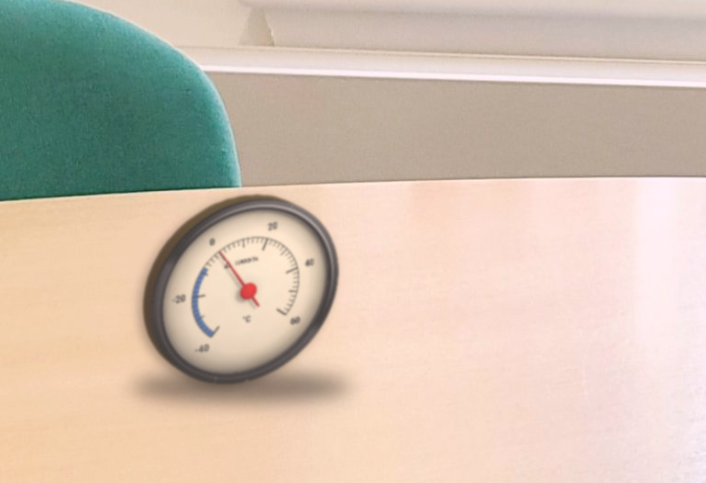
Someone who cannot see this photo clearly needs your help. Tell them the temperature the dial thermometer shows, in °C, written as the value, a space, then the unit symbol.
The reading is 0 °C
